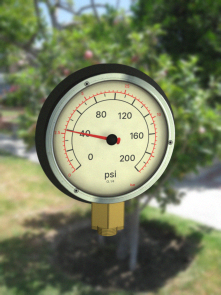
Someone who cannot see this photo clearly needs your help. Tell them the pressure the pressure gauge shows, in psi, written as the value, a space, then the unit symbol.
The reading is 40 psi
